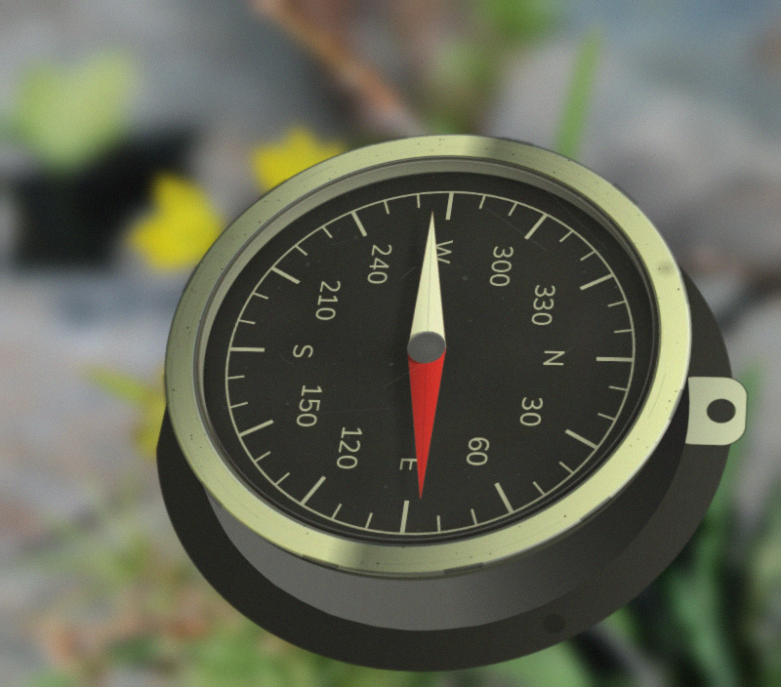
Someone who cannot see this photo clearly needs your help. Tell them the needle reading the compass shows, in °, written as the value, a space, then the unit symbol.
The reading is 85 °
